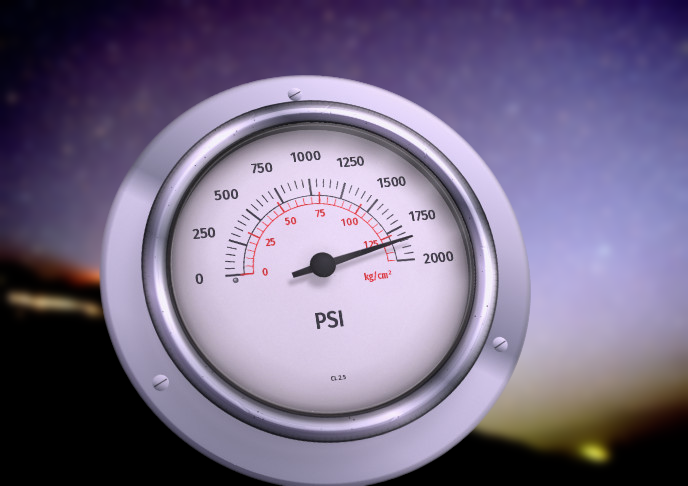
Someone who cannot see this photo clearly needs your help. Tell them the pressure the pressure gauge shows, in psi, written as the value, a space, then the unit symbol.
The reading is 1850 psi
